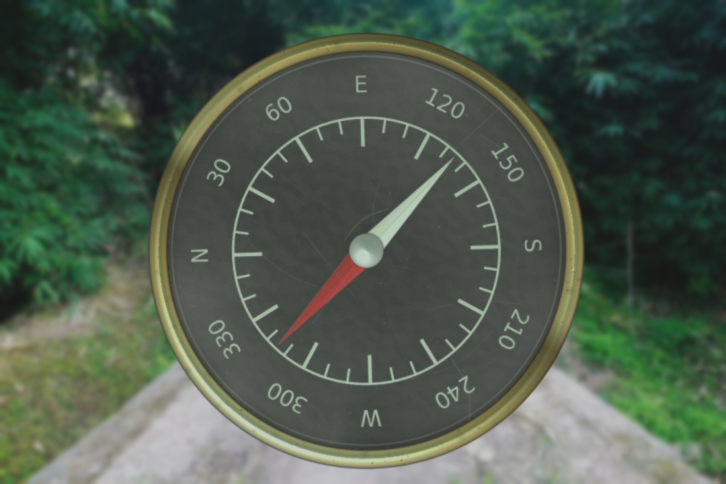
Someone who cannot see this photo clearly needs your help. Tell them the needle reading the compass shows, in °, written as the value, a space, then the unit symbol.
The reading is 315 °
